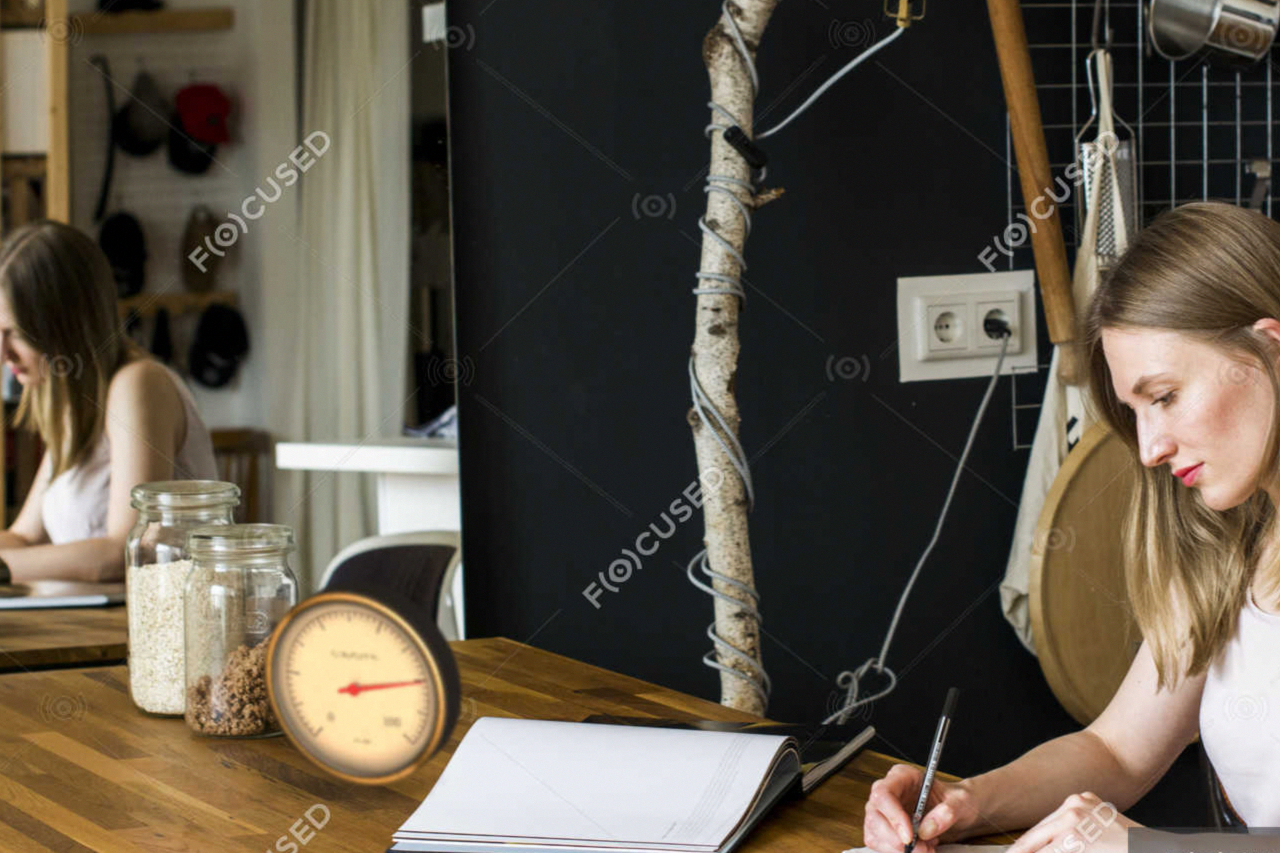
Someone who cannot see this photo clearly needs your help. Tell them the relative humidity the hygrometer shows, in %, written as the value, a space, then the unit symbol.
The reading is 80 %
